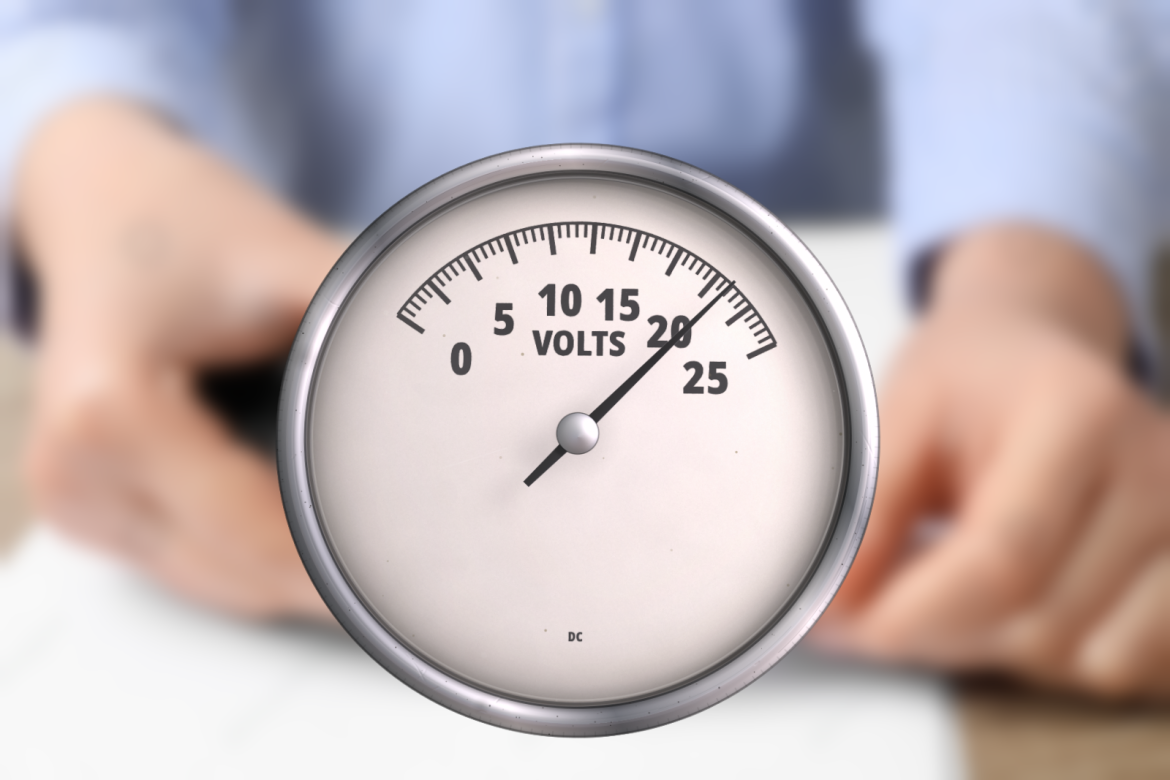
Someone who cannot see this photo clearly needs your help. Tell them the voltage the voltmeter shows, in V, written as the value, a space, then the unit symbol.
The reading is 21 V
